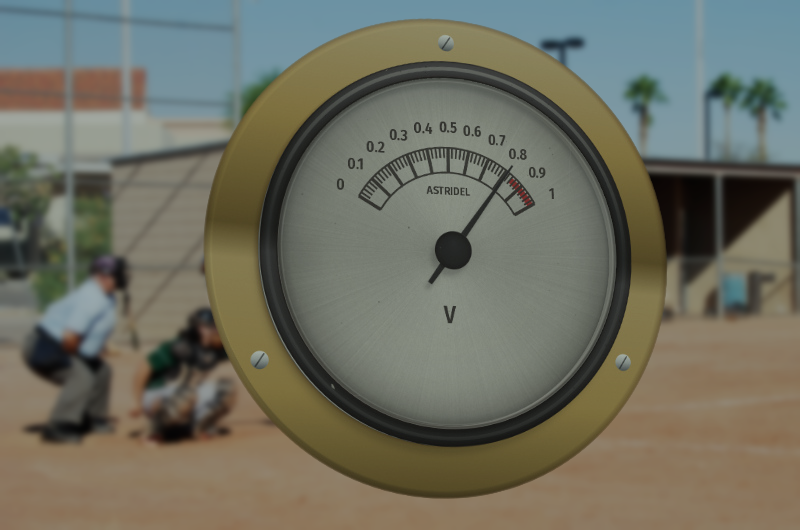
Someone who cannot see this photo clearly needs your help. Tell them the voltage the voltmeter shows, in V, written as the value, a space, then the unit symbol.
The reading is 0.8 V
